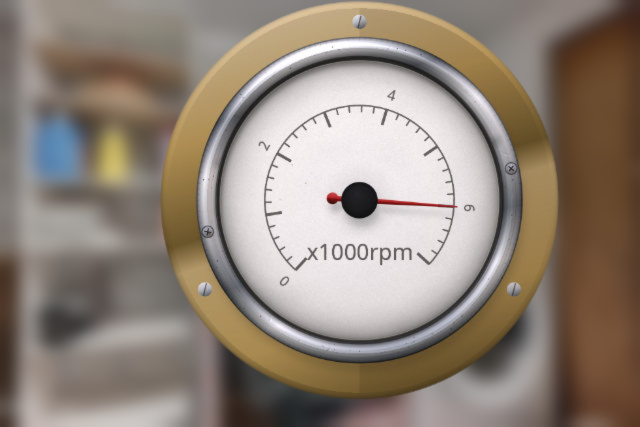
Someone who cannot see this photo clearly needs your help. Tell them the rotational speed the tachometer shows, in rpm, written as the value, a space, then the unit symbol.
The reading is 6000 rpm
